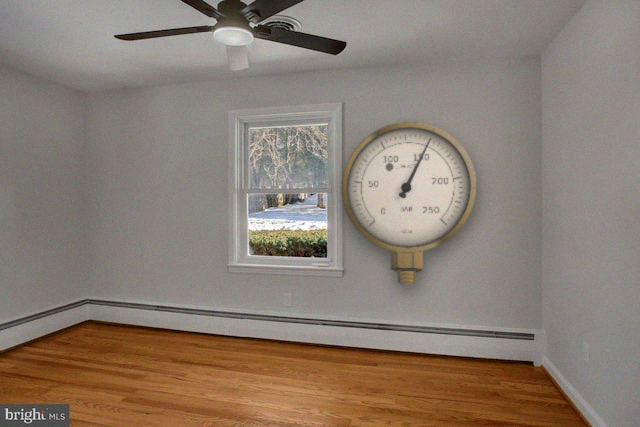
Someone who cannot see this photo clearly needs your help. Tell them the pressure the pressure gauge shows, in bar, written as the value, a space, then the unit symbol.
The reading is 150 bar
